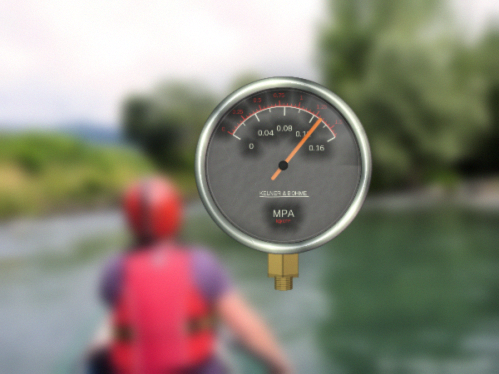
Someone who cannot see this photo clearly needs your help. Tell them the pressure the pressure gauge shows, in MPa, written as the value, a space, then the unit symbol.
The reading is 0.13 MPa
